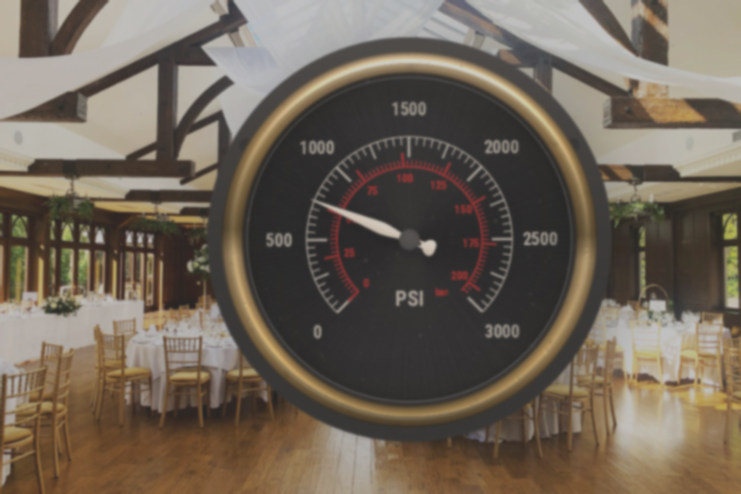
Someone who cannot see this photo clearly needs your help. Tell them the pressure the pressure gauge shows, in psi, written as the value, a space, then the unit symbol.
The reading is 750 psi
